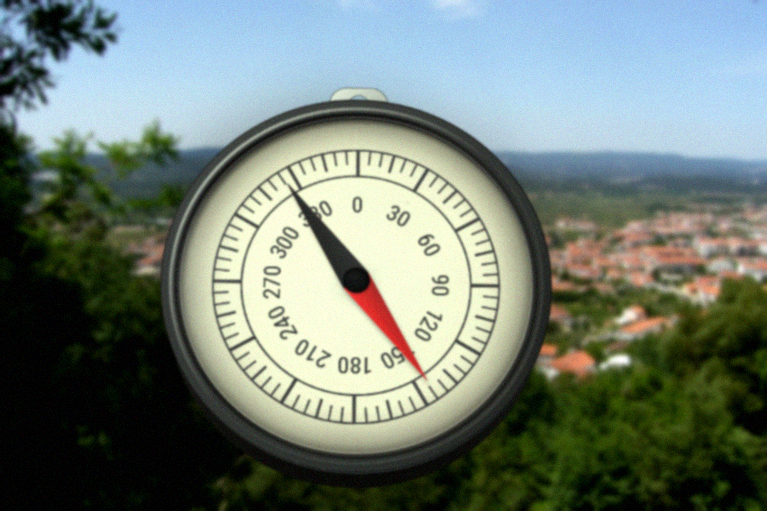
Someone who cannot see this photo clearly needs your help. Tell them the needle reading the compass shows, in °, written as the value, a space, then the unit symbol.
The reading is 145 °
